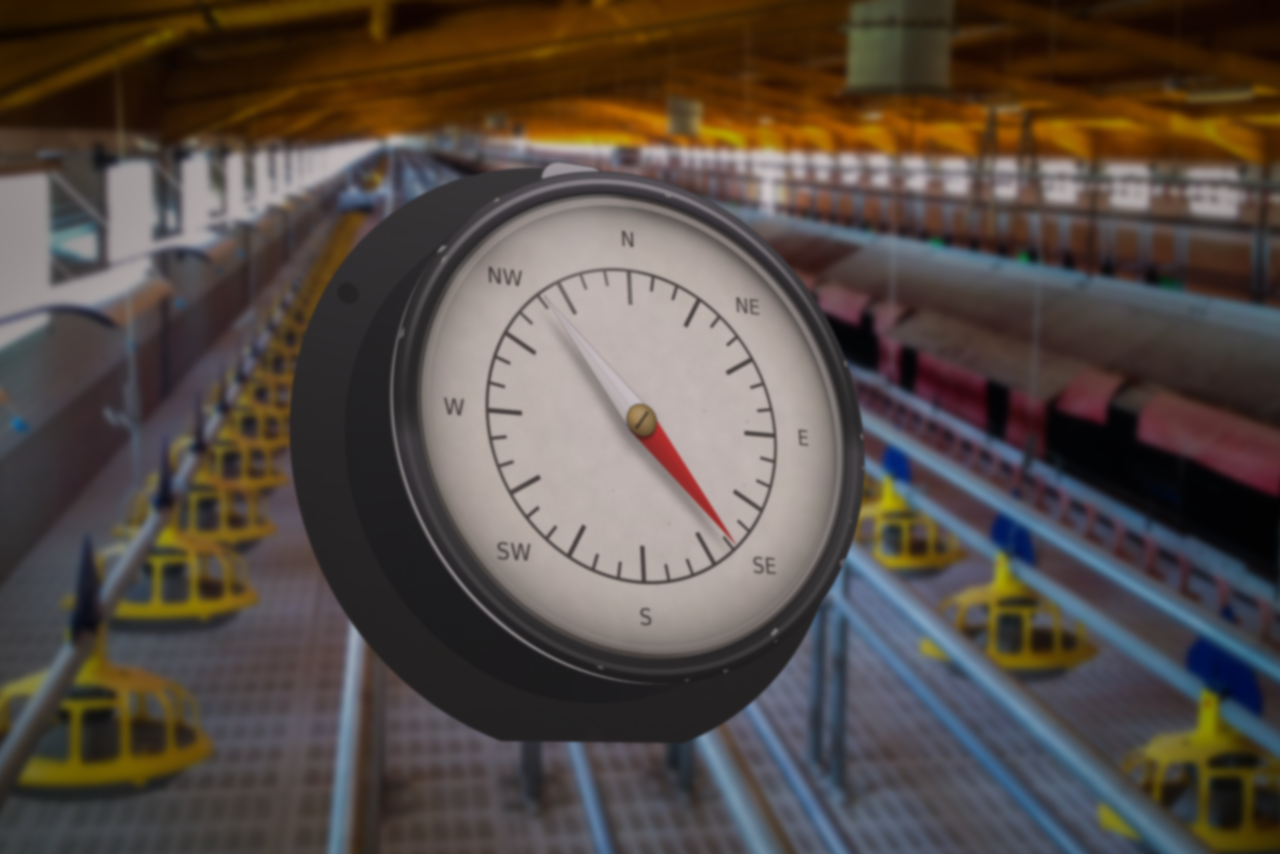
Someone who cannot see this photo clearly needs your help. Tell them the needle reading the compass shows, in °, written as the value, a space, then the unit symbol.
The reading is 140 °
